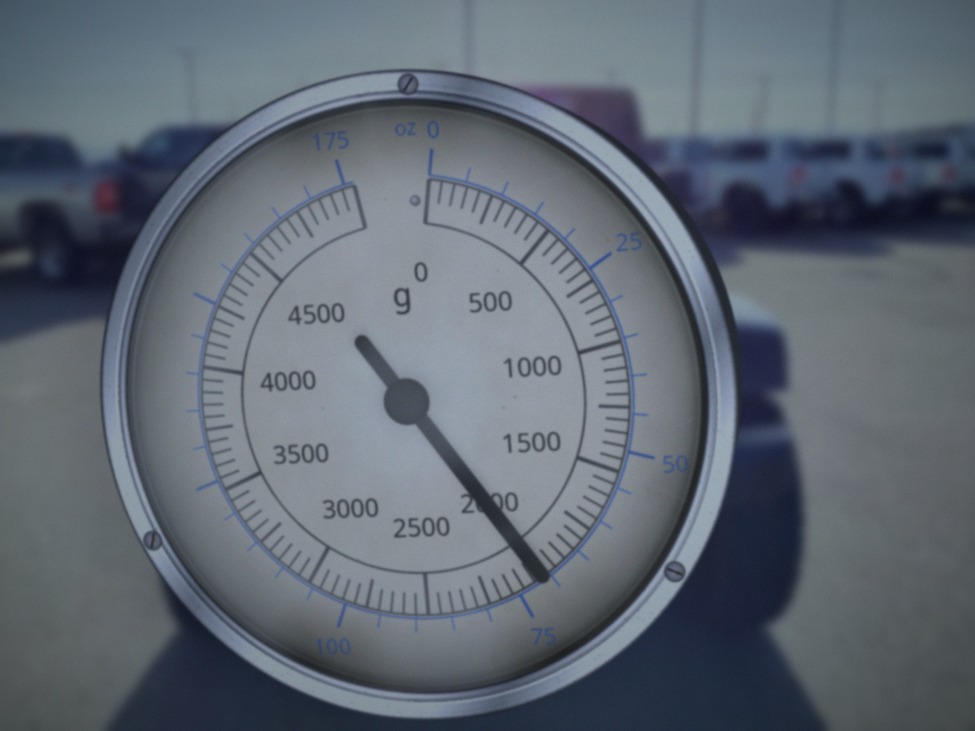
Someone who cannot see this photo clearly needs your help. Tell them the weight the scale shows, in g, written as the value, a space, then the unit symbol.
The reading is 2000 g
